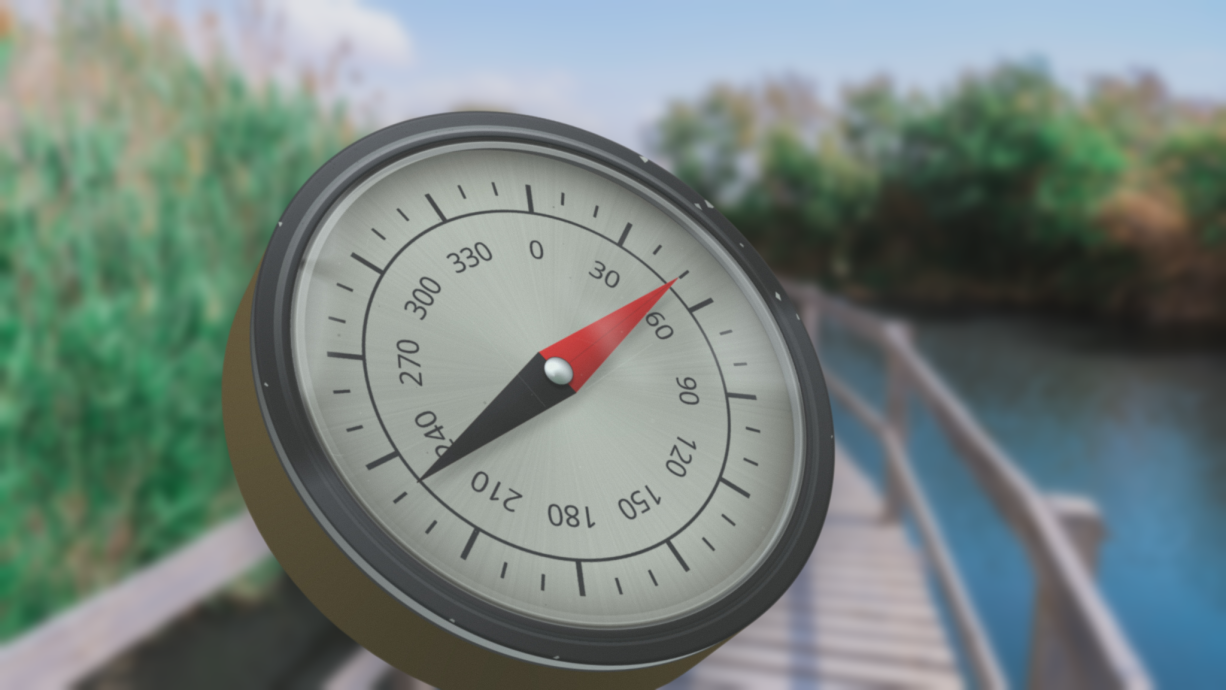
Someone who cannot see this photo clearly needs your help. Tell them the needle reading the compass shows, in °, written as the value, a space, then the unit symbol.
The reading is 50 °
